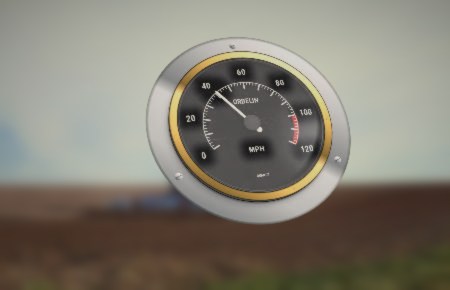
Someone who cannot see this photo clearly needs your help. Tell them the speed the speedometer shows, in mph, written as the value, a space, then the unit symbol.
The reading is 40 mph
